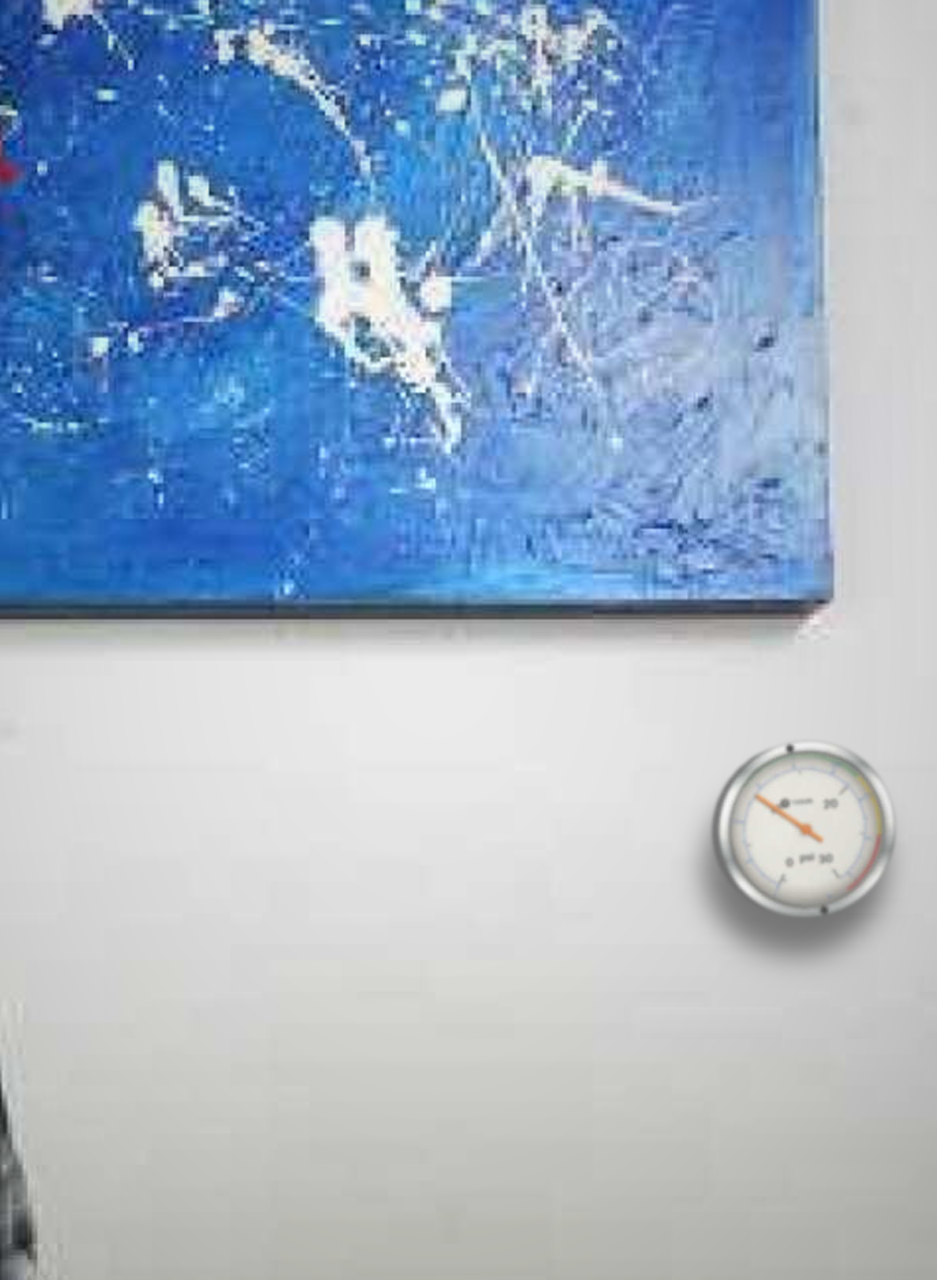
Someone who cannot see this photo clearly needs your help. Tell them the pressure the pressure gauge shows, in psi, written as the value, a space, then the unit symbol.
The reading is 10 psi
